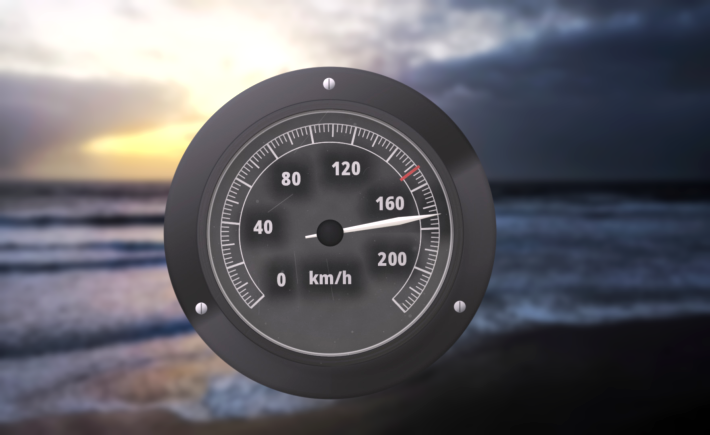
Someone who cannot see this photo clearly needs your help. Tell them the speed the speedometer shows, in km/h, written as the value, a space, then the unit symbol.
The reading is 174 km/h
